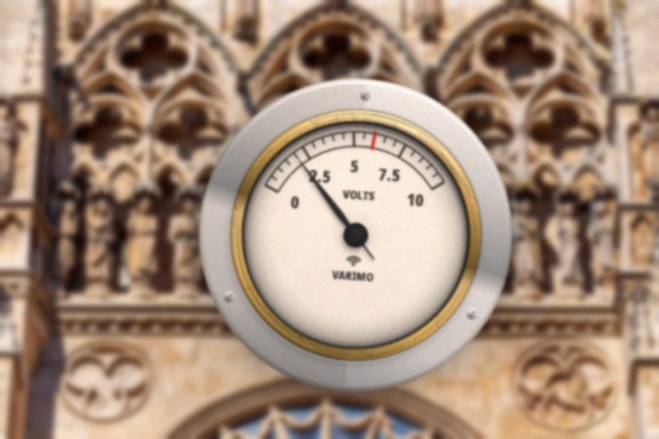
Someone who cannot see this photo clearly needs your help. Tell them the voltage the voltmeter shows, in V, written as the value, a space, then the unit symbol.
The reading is 2 V
